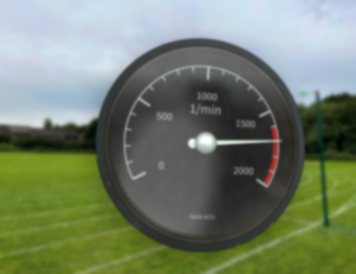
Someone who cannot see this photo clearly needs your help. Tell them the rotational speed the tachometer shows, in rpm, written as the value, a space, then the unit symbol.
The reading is 1700 rpm
